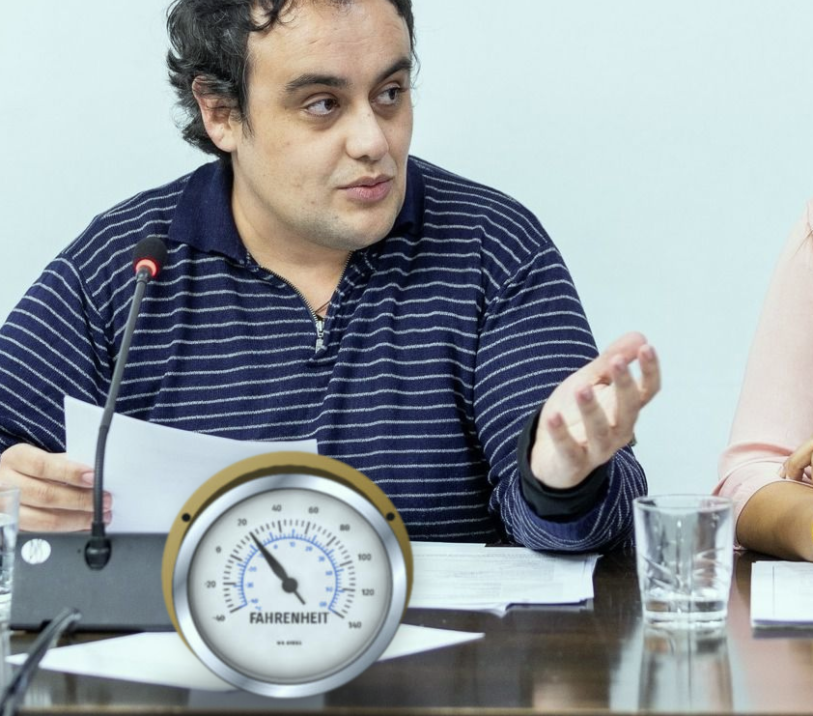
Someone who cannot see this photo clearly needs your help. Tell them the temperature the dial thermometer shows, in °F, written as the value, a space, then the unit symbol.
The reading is 20 °F
